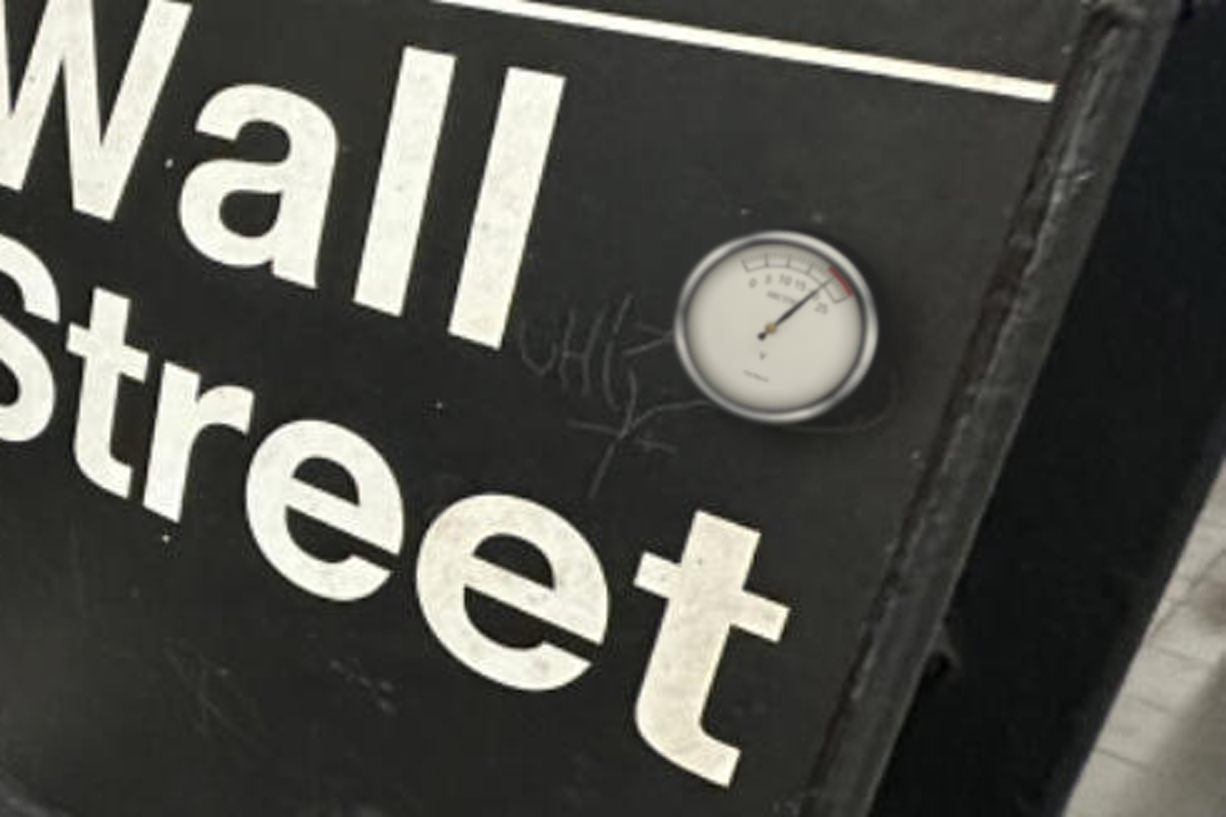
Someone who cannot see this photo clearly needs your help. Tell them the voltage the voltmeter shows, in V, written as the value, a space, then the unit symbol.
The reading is 20 V
